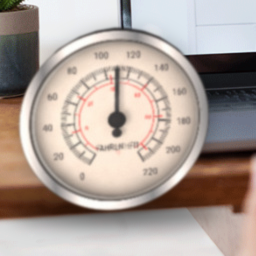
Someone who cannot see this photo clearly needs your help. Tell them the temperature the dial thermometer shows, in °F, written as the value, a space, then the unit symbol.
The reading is 110 °F
